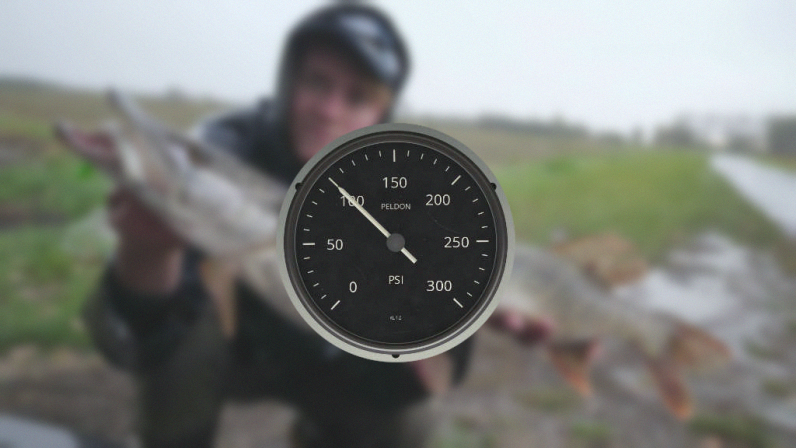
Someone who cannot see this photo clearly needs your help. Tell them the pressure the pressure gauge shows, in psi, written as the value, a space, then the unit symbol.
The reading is 100 psi
